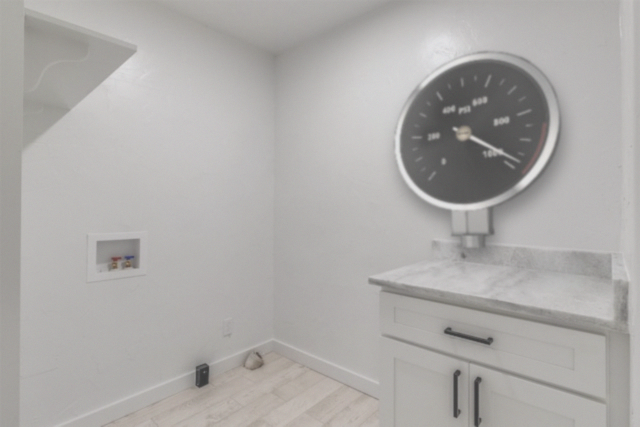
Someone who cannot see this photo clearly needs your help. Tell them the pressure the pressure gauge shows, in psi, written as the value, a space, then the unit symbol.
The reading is 975 psi
